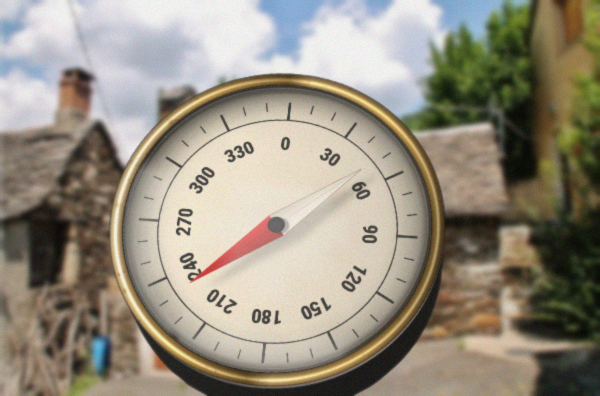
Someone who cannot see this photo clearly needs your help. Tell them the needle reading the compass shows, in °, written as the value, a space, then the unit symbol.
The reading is 230 °
